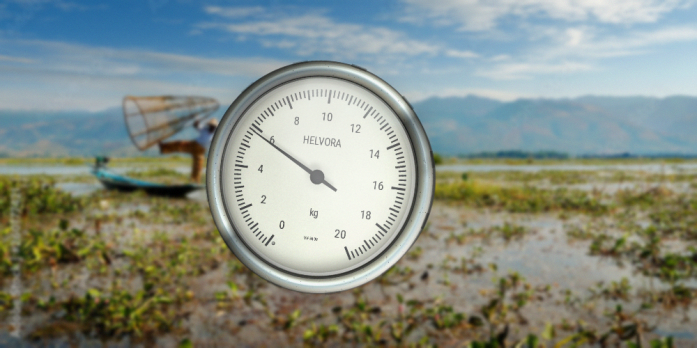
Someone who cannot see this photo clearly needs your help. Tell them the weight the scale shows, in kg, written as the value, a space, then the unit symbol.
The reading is 5.8 kg
